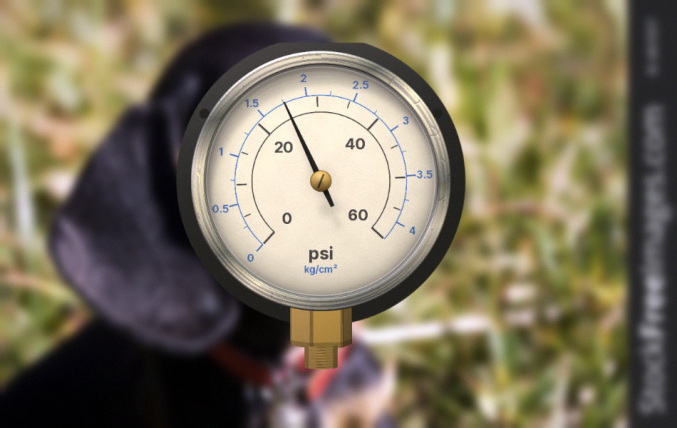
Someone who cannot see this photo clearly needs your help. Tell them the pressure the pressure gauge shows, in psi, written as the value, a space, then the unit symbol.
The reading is 25 psi
